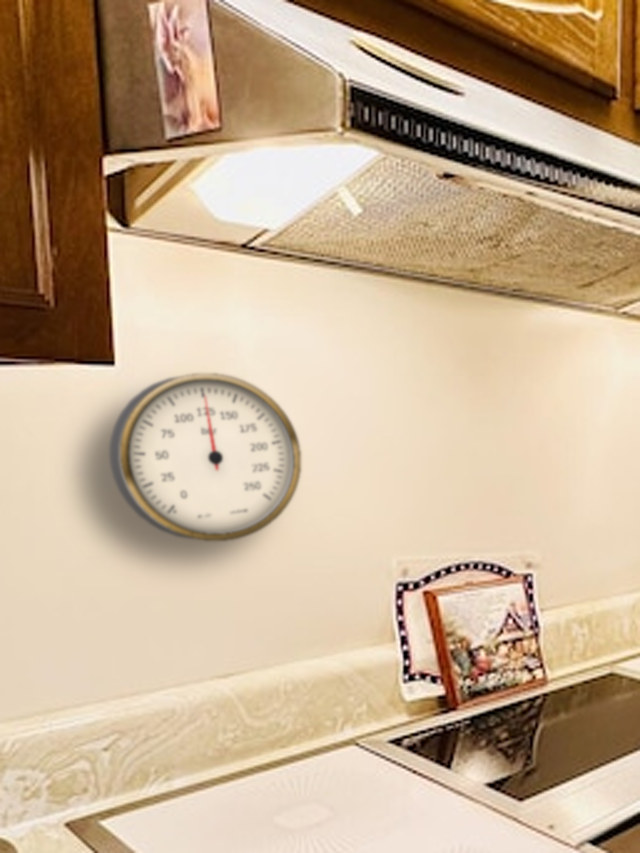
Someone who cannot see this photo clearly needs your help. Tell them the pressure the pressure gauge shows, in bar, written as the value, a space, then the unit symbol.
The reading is 125 bar
